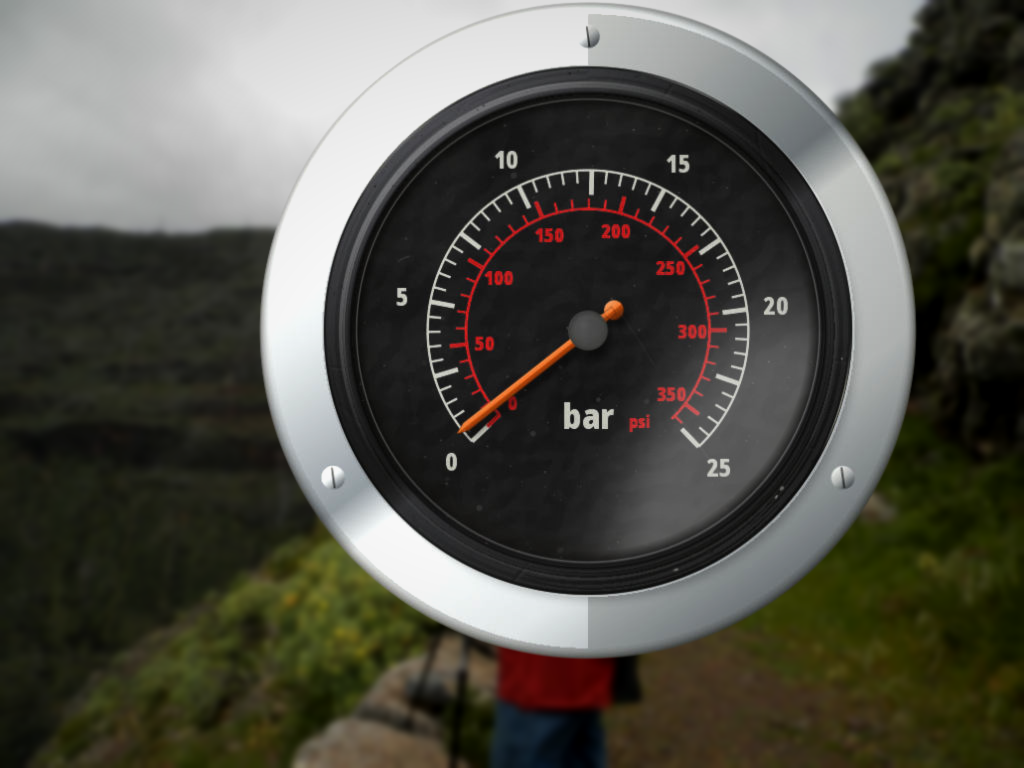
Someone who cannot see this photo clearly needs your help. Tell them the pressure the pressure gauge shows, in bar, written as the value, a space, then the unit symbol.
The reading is 0.5 bar
